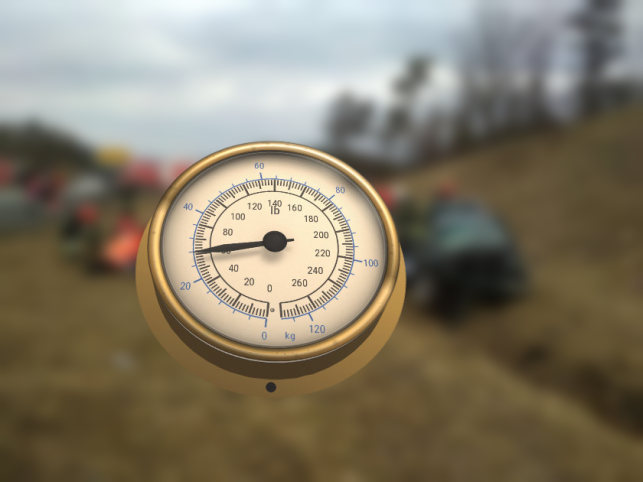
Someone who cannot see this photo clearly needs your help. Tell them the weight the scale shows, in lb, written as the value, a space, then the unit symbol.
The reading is 60 lb
